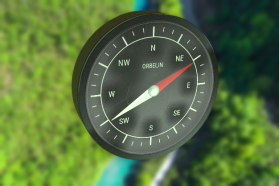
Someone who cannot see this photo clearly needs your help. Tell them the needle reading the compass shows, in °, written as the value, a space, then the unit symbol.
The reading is 60 °
